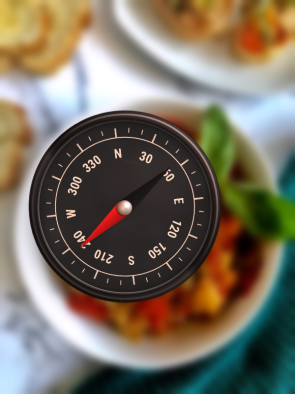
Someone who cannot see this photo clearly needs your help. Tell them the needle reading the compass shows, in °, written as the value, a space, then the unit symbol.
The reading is 235 °
